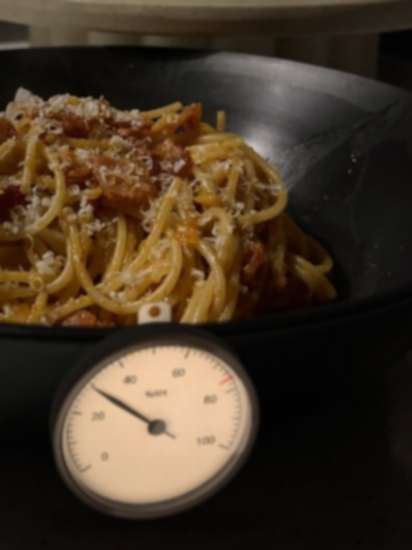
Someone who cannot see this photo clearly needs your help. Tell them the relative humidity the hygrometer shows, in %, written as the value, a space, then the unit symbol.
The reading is 30 %
